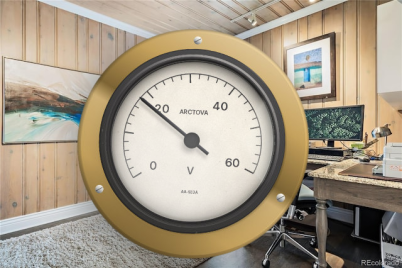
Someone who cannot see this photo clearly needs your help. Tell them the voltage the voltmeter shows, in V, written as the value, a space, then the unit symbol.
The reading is 18 V
